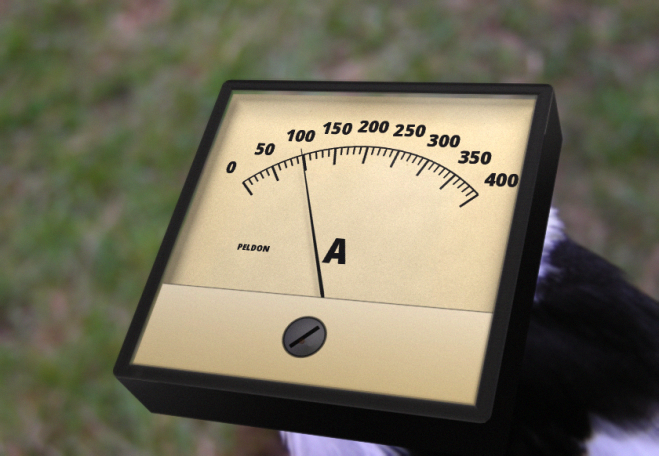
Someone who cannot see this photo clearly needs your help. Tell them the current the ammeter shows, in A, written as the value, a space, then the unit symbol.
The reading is 100 A
